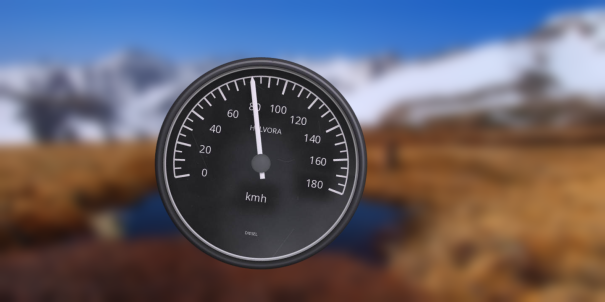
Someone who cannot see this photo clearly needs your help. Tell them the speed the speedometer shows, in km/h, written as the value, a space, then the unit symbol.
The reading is 80 km/h
